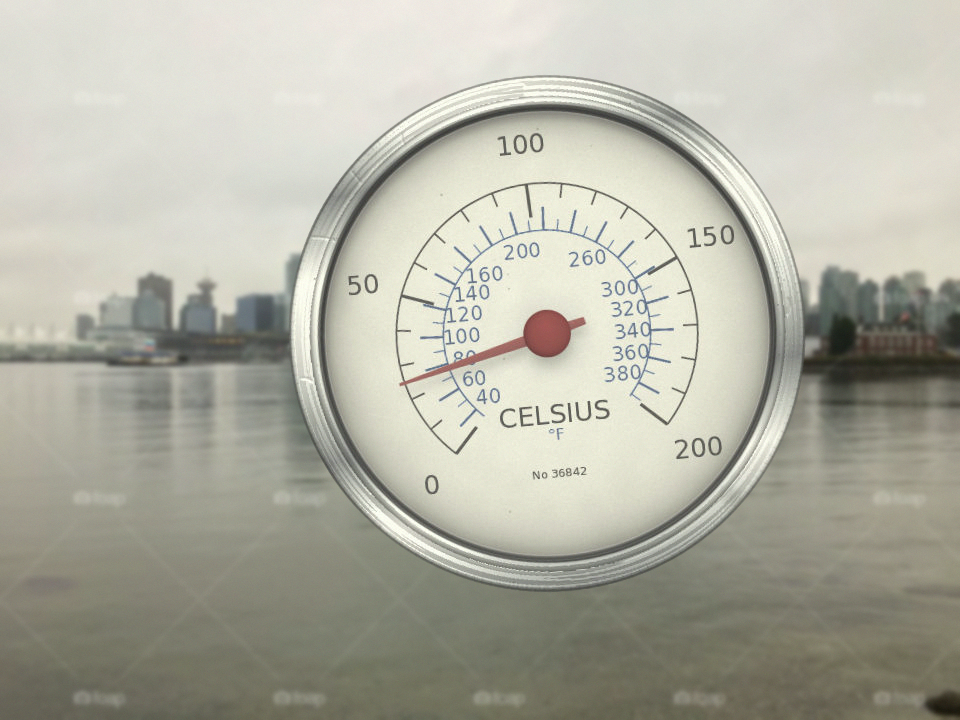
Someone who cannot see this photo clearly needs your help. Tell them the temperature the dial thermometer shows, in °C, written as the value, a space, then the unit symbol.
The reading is 25 °C
